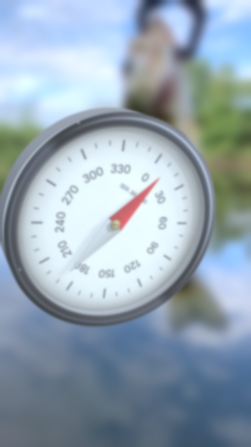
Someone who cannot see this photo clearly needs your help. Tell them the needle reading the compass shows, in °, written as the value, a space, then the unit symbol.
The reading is 10 °
